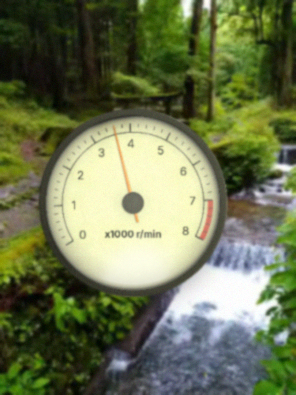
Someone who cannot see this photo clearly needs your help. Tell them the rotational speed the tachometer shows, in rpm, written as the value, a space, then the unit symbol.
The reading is 3600 rpm
